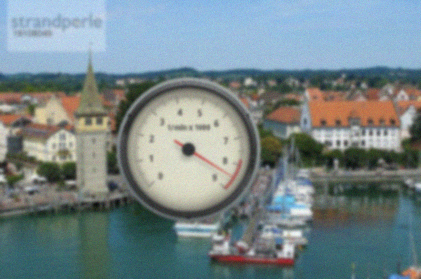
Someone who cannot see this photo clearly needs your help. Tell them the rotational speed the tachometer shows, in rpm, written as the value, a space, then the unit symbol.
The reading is 8500 rpm
